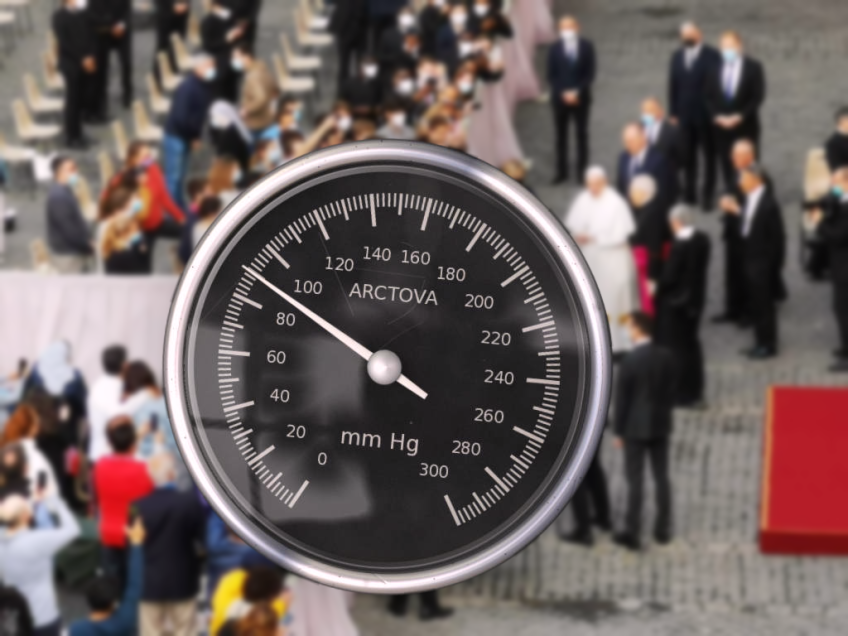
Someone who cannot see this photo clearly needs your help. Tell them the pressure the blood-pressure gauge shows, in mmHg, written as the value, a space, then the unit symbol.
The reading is 90 mmHg
